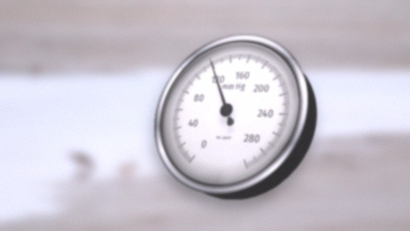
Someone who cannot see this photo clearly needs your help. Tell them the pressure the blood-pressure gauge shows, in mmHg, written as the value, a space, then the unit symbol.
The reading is 120 mmHg
